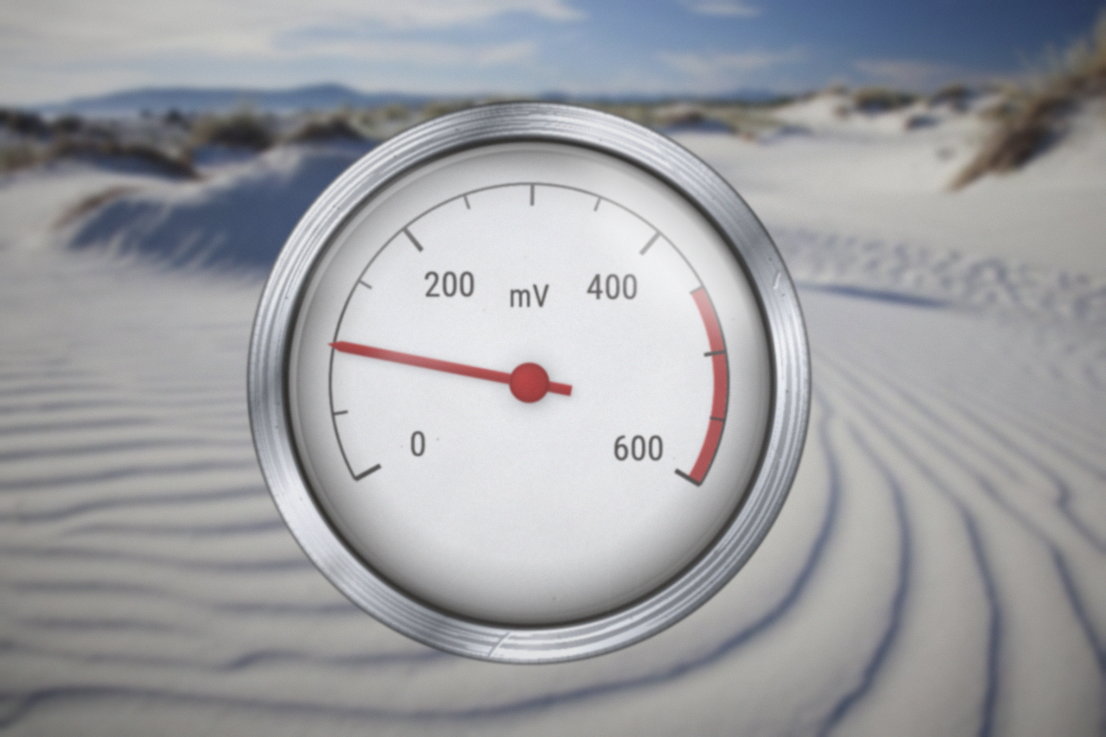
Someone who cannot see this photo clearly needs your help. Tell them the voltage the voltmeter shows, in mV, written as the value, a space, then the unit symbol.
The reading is 100 mV
